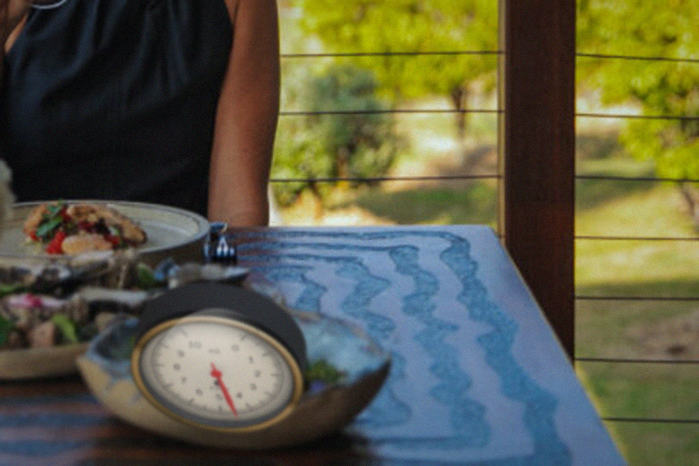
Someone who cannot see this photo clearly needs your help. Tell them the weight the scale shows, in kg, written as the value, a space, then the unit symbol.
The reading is 4.5 kg
